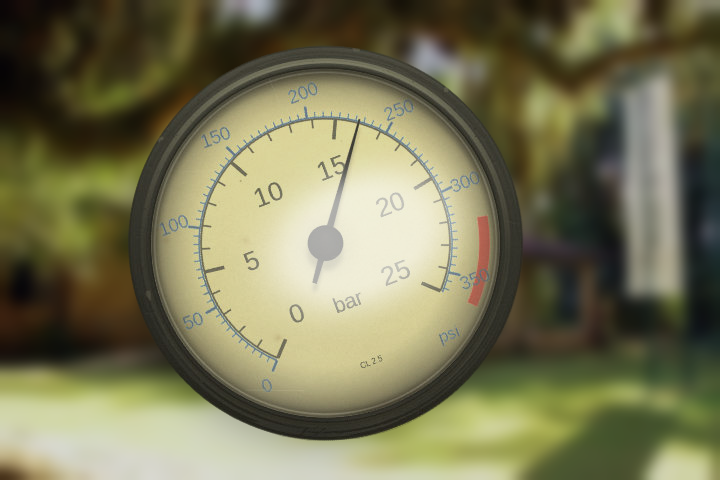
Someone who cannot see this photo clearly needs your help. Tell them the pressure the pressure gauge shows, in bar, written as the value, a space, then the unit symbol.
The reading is 16 bar
